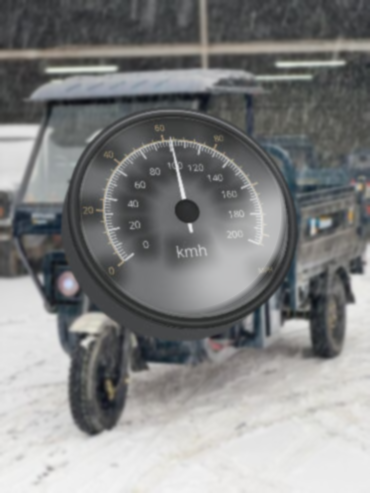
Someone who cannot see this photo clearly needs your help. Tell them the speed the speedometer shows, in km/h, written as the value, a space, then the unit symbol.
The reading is 100 km/h
